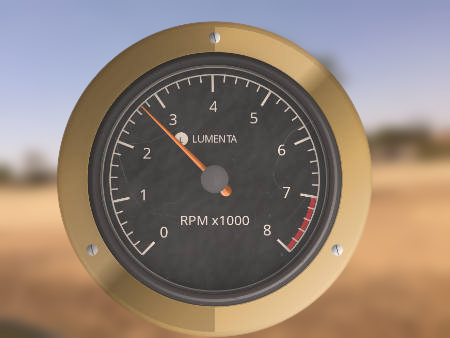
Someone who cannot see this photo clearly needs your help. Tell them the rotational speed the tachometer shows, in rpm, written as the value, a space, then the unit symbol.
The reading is 2700 rpm
